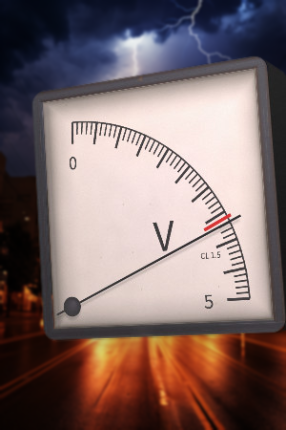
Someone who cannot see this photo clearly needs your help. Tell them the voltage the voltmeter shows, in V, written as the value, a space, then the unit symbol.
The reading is 3.7 V
